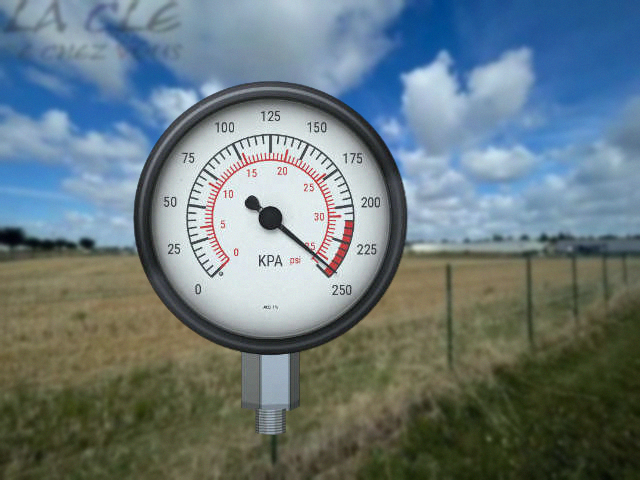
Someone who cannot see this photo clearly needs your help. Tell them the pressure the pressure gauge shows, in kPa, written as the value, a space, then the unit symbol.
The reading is 245 kPa
